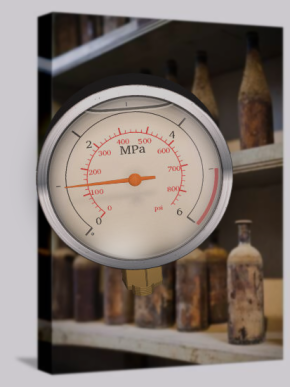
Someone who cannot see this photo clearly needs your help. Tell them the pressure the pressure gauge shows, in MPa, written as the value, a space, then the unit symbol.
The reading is 1 MPa
